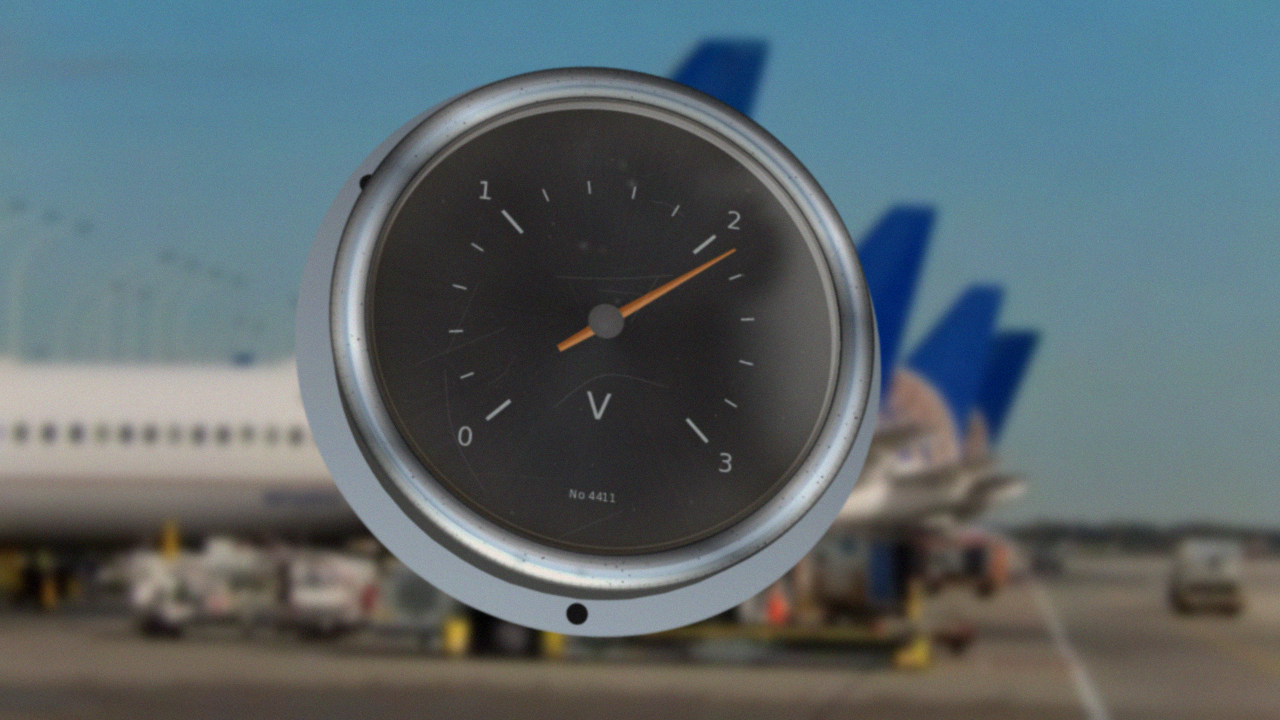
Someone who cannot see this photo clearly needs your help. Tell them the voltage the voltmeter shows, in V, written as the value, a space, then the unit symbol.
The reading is 2.1 V
